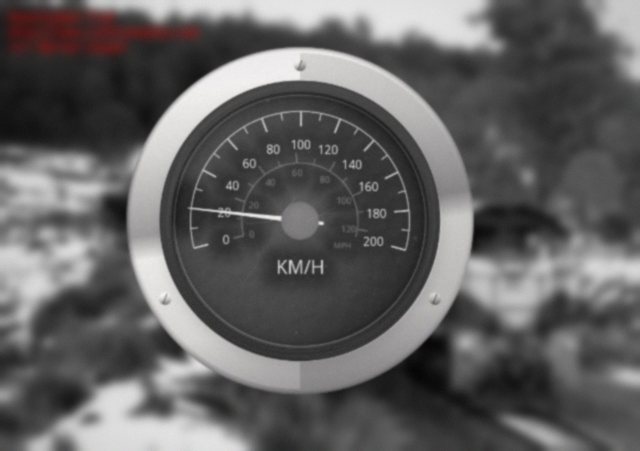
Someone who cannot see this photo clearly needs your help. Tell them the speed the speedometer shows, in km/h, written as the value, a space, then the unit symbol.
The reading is 20 km/h
